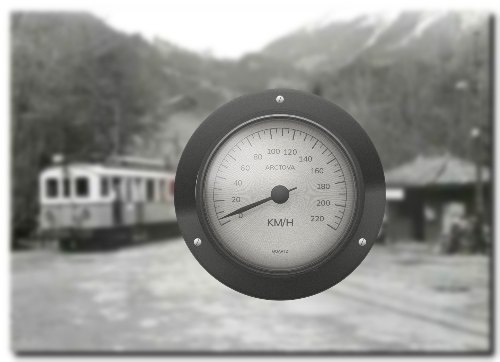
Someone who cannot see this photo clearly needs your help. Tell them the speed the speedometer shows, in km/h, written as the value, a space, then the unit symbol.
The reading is 5 km/h
